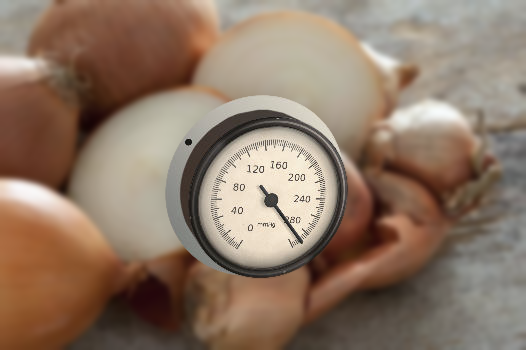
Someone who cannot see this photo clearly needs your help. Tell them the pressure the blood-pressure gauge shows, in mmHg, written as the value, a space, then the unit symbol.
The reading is 290 mmHg
